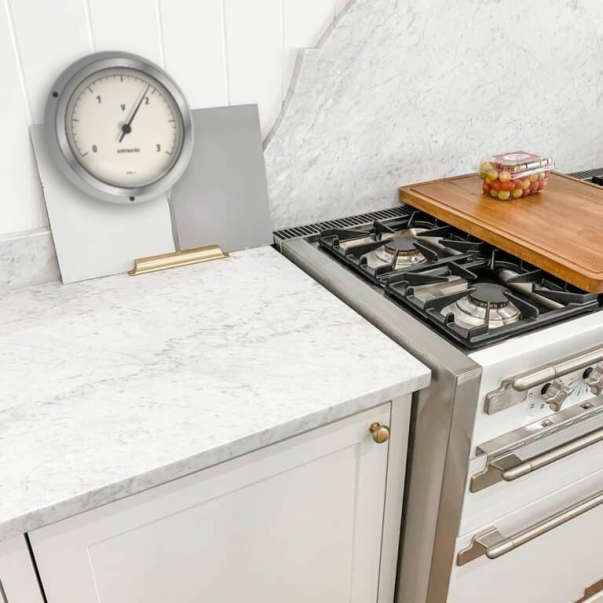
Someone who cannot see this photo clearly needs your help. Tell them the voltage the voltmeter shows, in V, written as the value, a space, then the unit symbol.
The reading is 1.9 V
